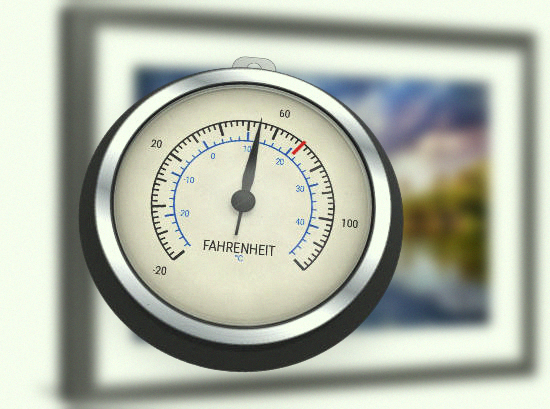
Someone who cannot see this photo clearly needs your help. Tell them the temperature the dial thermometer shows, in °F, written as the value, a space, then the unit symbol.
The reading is 54 °F
